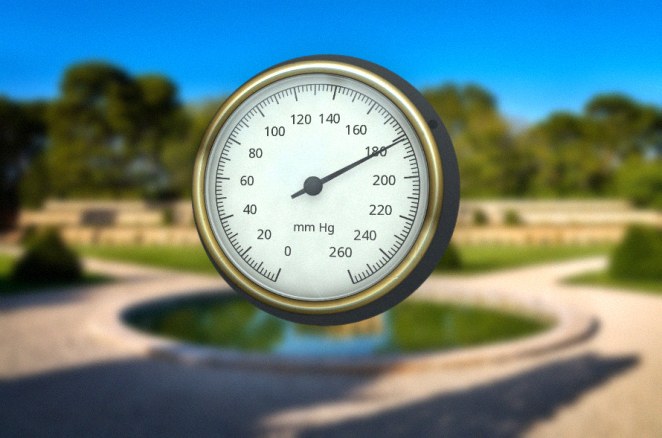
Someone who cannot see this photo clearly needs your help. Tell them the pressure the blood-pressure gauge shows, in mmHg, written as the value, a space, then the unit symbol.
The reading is 182 mmHg
